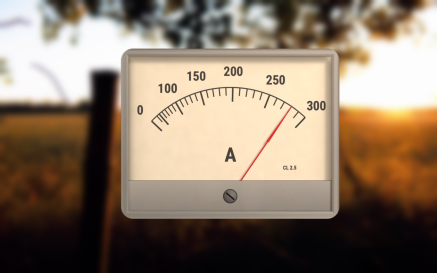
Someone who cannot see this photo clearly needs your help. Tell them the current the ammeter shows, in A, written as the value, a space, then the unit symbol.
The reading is 280 A
